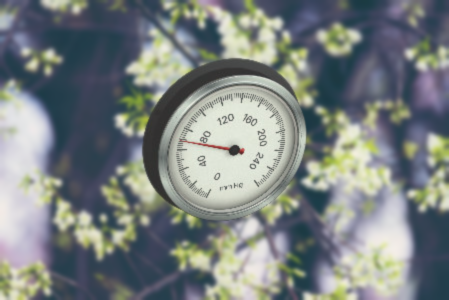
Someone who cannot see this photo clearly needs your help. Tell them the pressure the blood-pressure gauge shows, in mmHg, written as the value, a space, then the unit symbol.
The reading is 70 mmHg
